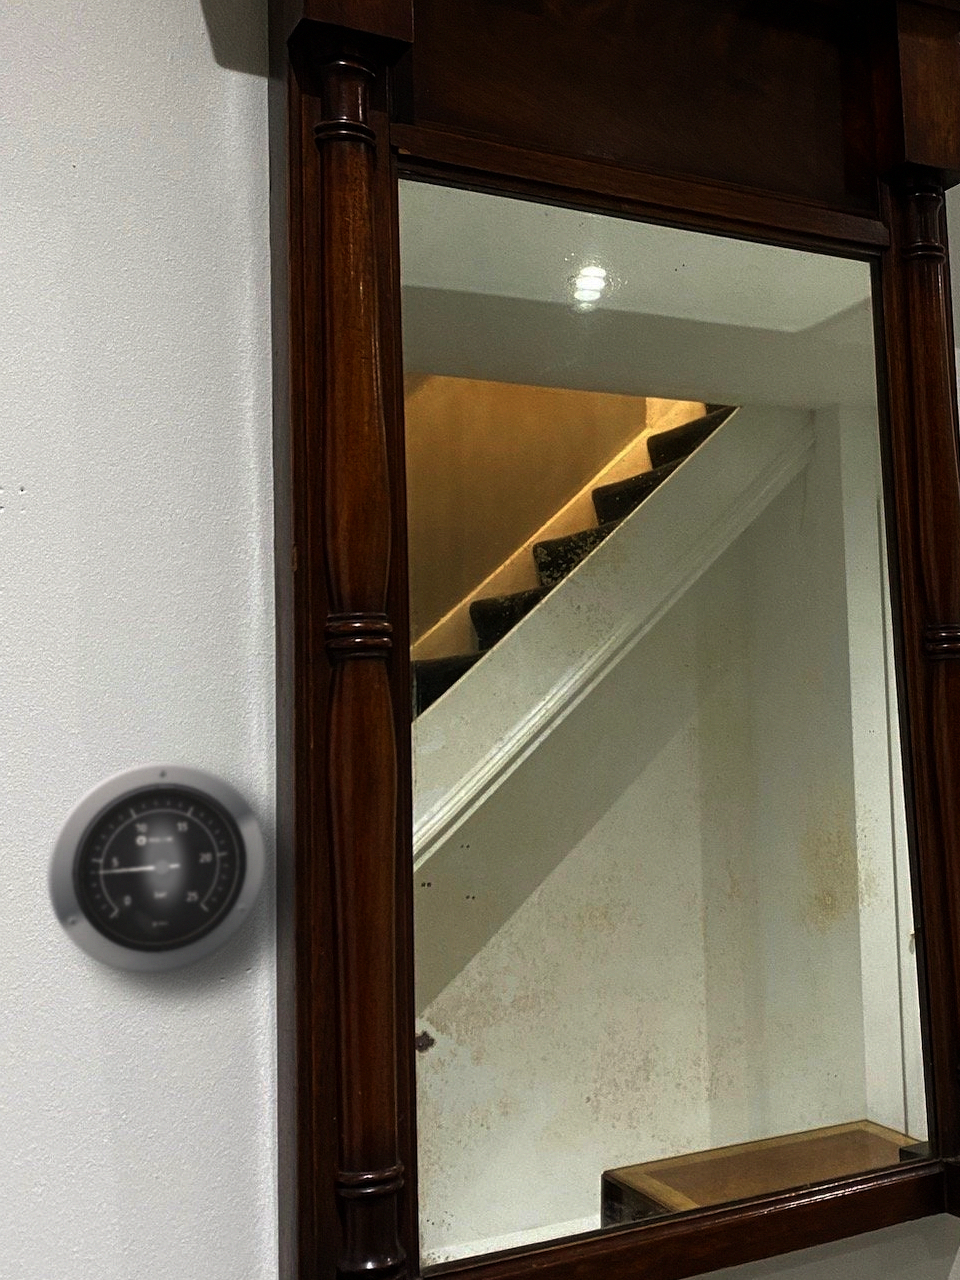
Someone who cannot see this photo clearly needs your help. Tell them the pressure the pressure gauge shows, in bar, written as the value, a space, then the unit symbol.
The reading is 4 bar
